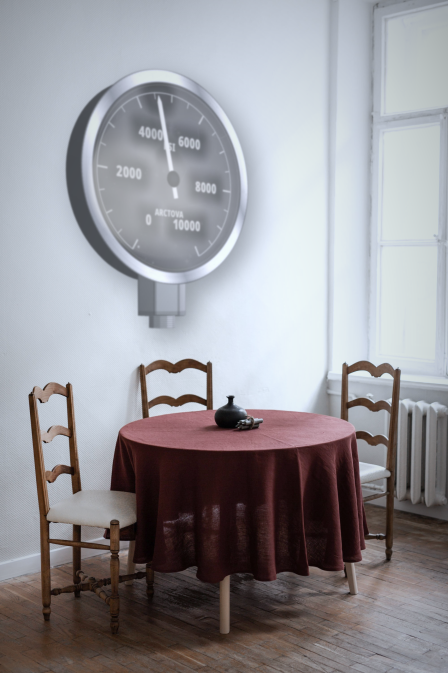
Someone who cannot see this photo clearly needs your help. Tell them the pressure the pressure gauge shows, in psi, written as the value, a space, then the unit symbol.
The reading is 4500 psi
